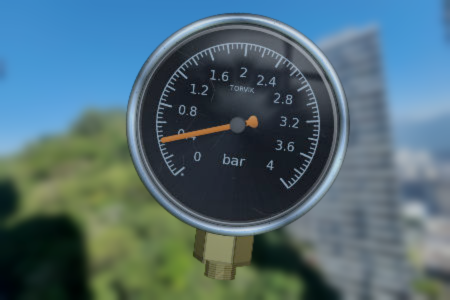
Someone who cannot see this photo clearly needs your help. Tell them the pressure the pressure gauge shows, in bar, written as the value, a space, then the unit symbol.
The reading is 0.4 bar
